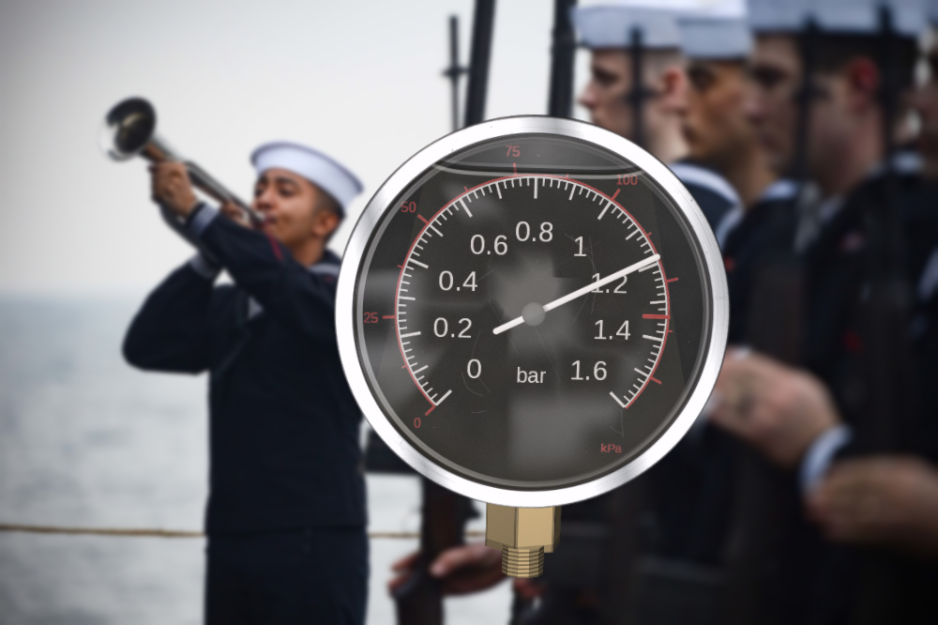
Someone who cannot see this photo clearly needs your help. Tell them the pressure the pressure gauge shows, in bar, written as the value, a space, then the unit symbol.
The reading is 1.18 bar
